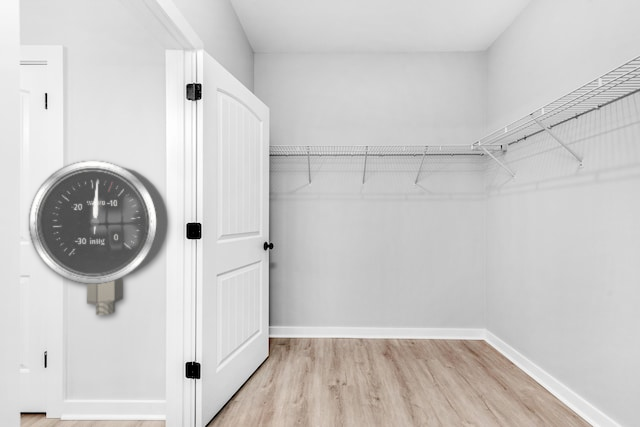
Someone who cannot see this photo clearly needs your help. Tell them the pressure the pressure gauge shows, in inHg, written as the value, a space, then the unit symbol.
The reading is -14 inHg
